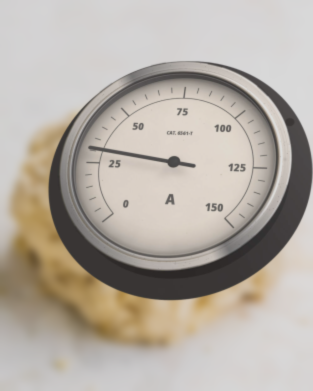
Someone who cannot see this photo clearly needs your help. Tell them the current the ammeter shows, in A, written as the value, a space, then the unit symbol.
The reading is 30 A
